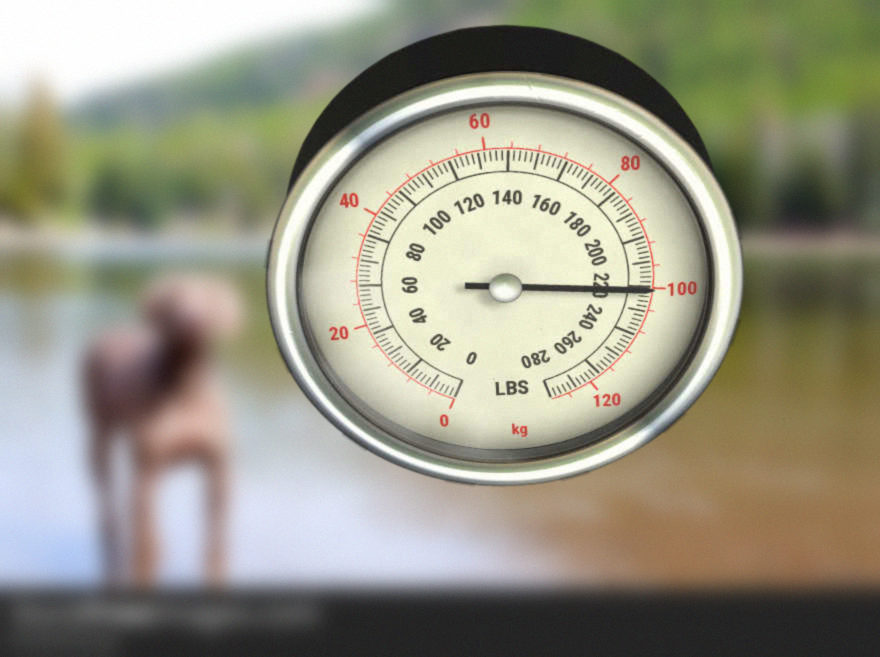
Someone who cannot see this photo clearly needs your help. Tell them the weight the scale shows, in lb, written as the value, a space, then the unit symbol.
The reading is 220 lb
